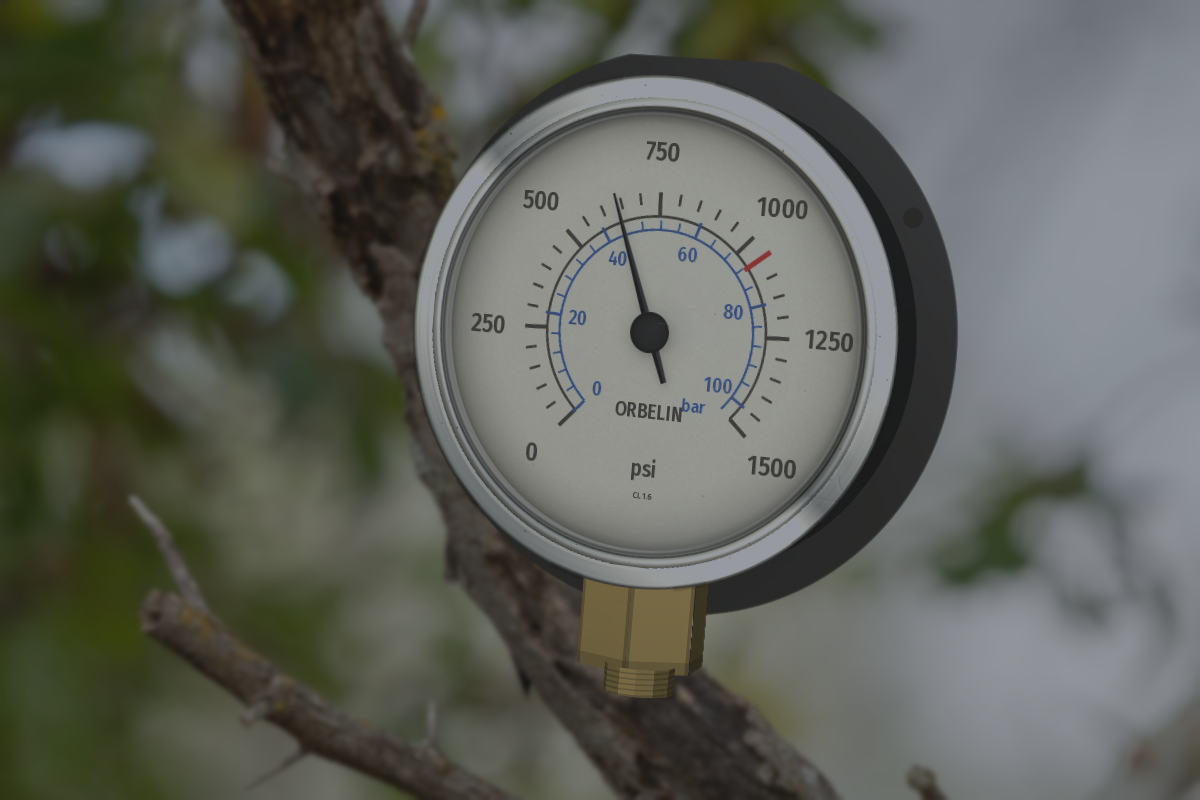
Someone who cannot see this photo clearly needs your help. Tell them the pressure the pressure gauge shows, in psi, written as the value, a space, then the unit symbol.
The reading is 650 psi
